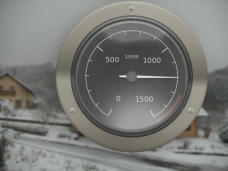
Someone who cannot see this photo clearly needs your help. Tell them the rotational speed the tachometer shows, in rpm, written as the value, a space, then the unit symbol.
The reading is 1200 rpm
